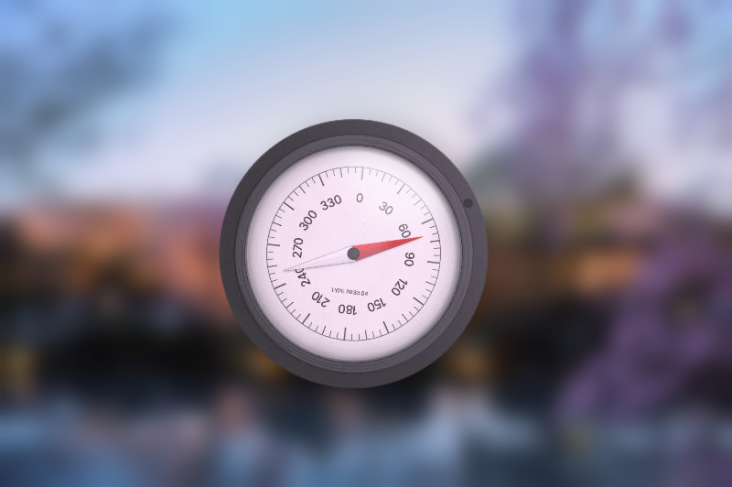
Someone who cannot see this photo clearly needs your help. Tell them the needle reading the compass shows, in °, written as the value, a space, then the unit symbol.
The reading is 70 °
